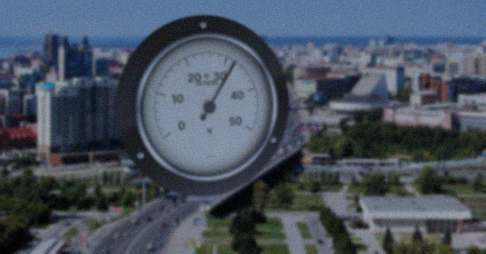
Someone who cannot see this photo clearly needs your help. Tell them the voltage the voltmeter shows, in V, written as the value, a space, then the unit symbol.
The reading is 32 V
